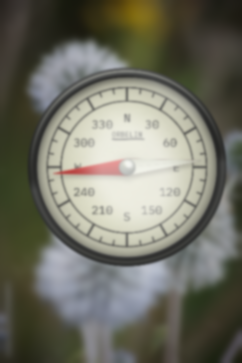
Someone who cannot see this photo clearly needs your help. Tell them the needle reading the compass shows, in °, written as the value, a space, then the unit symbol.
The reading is 265 °
